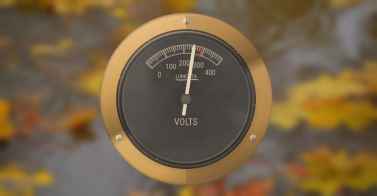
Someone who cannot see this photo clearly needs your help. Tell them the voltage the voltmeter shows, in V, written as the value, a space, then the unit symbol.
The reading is 250 V
